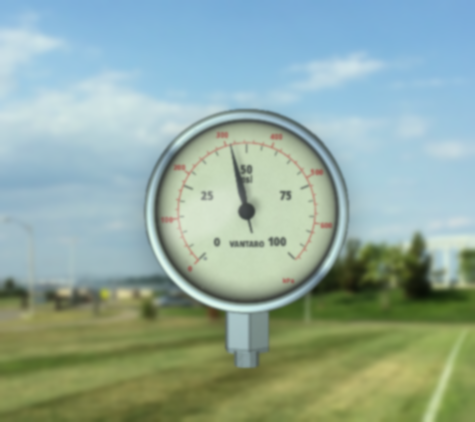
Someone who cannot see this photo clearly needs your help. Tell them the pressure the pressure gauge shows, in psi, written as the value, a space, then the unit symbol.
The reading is 45 psi
